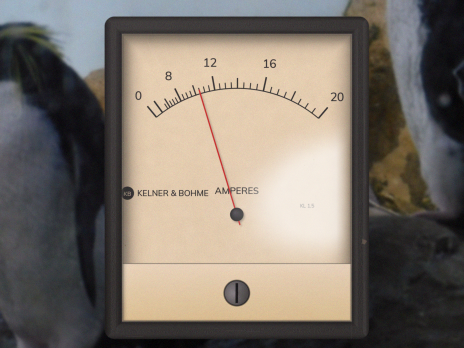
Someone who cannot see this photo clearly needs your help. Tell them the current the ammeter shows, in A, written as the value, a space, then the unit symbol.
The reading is 10.5 A
